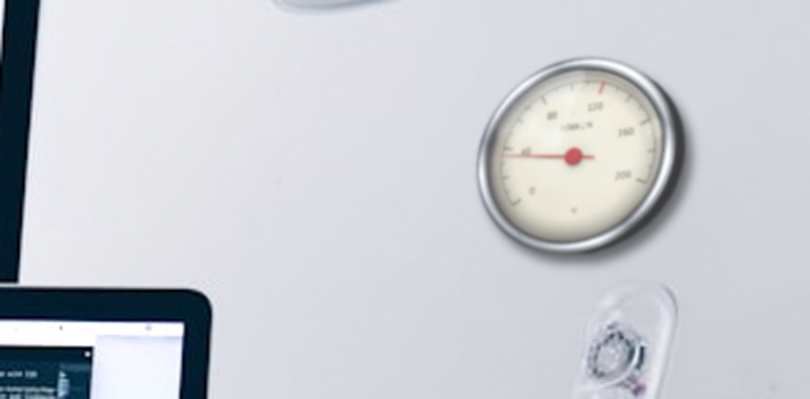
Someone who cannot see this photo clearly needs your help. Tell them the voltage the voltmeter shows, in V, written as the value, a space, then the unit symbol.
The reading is 35 V
